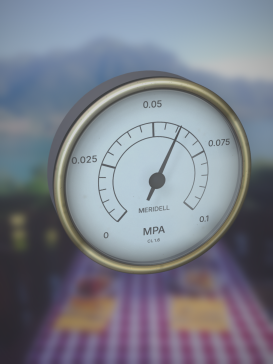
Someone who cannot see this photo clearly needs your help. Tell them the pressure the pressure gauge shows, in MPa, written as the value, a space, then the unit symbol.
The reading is 0.06 MPa
